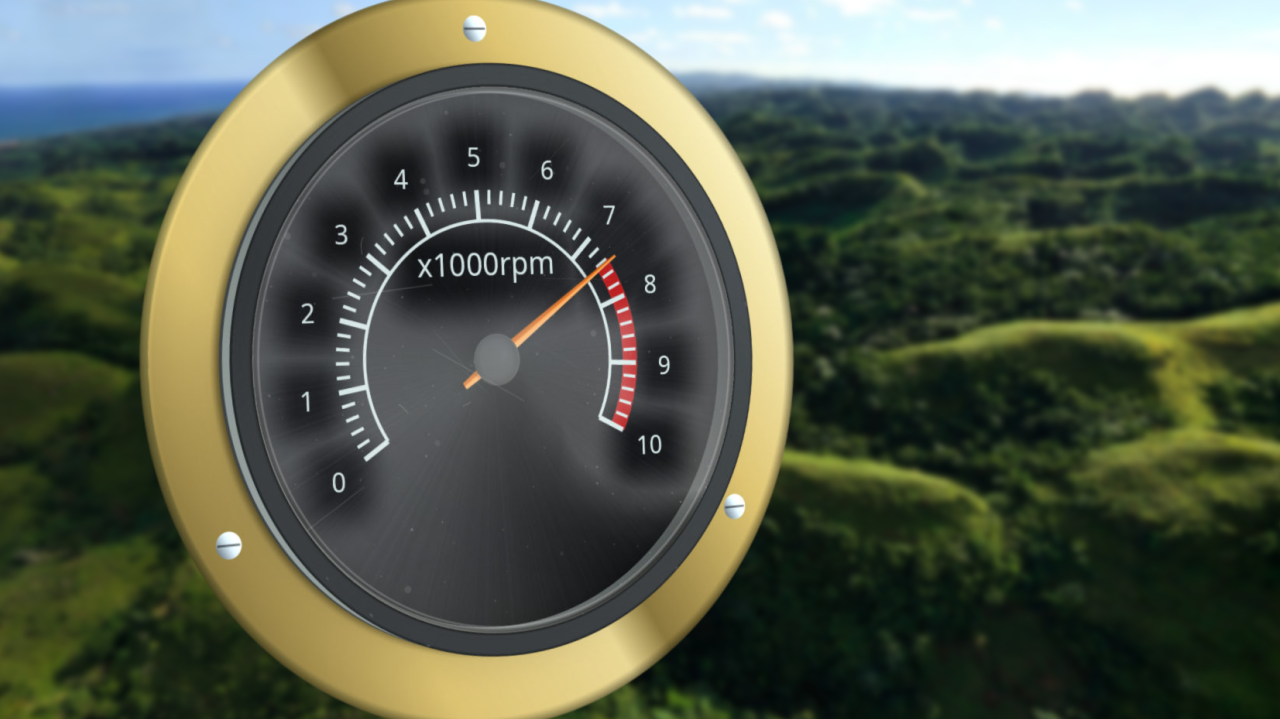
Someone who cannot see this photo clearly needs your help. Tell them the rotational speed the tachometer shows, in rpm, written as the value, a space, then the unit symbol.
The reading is 7400 rpm
